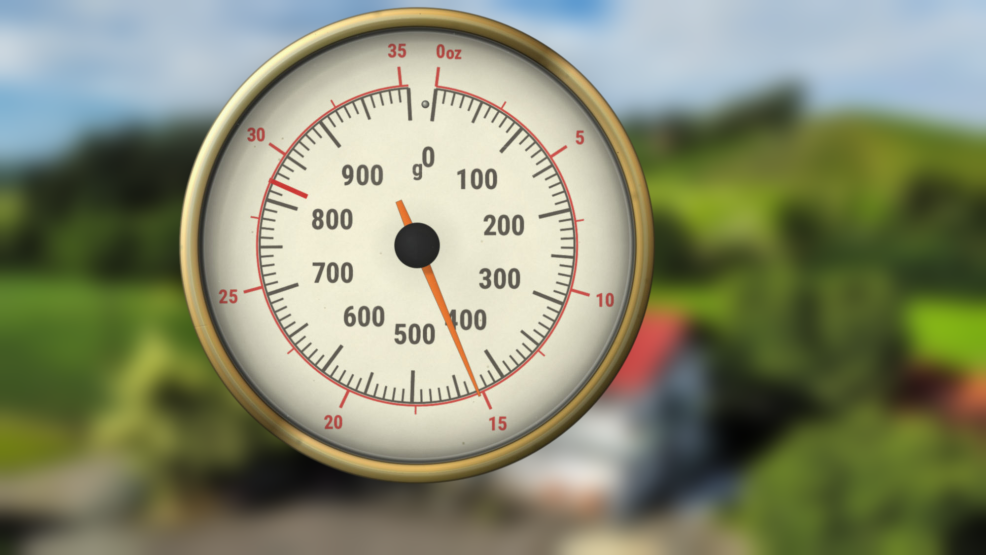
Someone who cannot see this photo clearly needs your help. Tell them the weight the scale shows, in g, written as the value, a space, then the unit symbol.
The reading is 430 g
